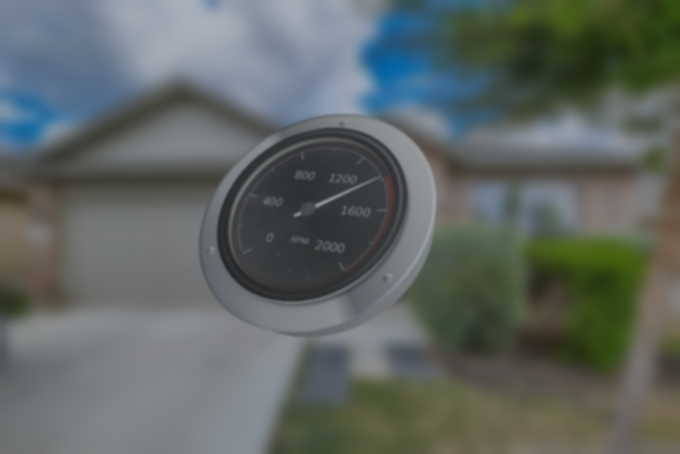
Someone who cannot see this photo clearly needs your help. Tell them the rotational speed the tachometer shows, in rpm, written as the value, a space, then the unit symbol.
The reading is 1400 rpm
